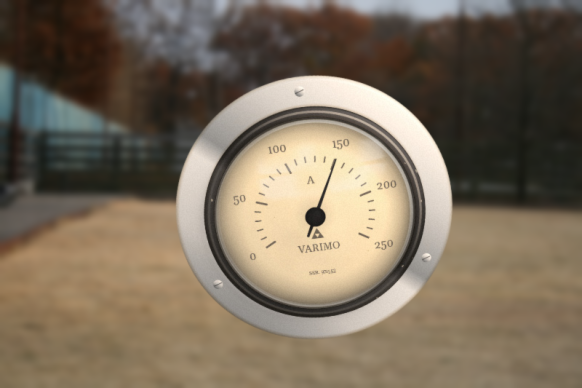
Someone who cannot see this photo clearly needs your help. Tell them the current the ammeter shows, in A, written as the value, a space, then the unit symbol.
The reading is 150 A
